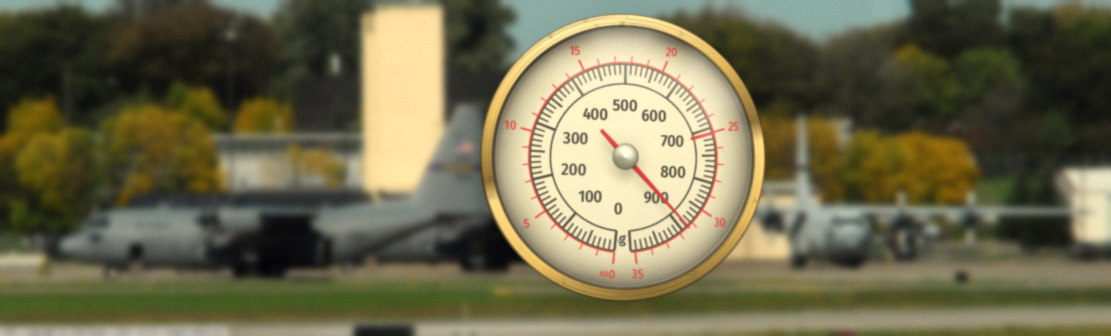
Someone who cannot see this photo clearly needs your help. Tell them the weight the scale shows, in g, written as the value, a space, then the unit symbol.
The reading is 890 g
